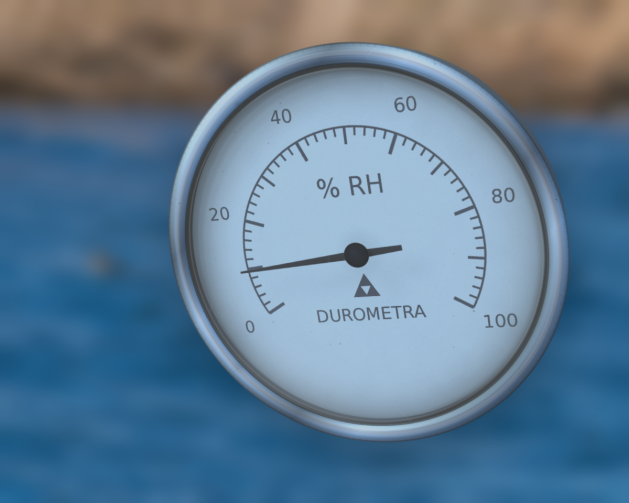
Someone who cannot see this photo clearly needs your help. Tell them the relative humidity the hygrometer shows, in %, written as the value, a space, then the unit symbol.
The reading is 10 %
